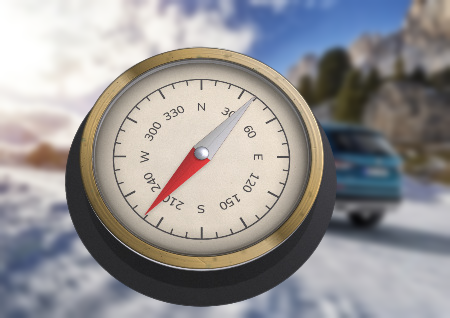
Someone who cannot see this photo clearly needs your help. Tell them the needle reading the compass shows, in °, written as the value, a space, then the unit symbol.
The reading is 220 °
